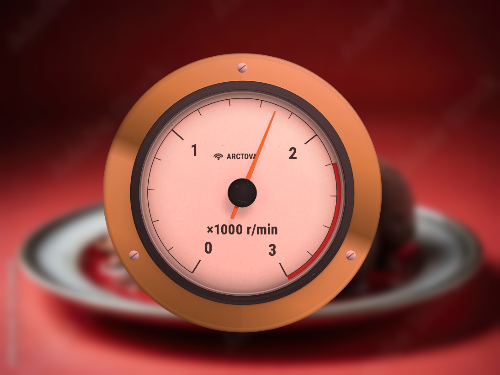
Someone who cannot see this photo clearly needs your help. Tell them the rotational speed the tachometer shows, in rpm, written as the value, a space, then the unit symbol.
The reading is 1700 rpm
